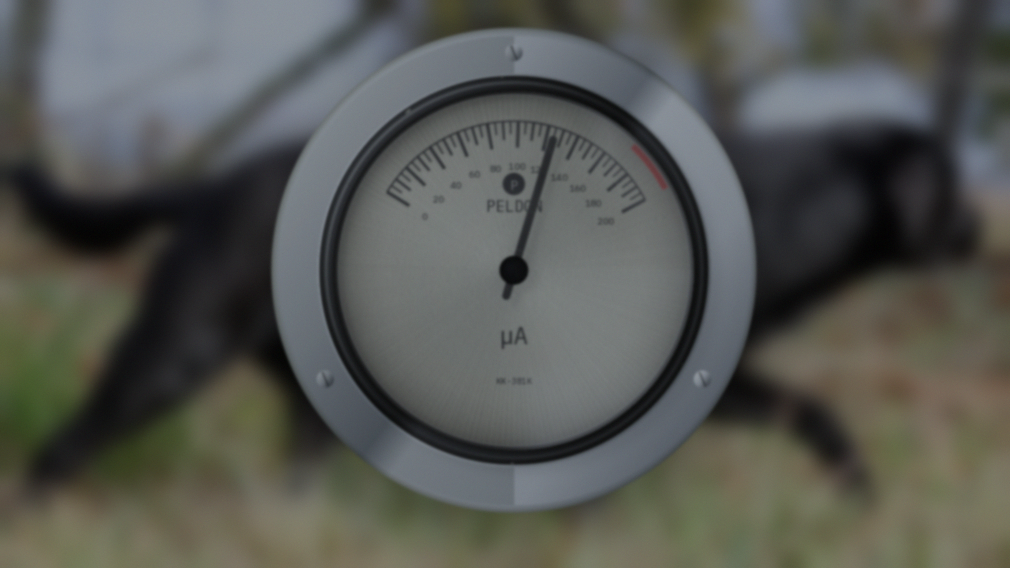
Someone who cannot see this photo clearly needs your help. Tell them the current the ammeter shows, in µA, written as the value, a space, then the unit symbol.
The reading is 125 µA
